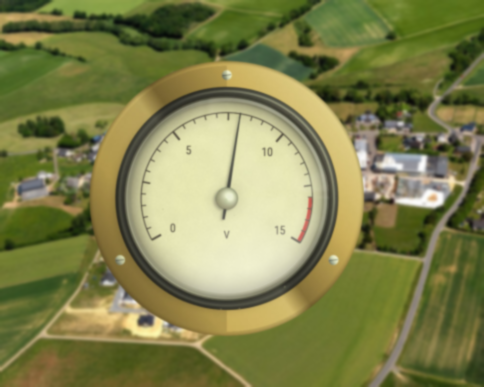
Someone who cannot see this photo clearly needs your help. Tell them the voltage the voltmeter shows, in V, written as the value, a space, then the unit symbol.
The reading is 8 V
